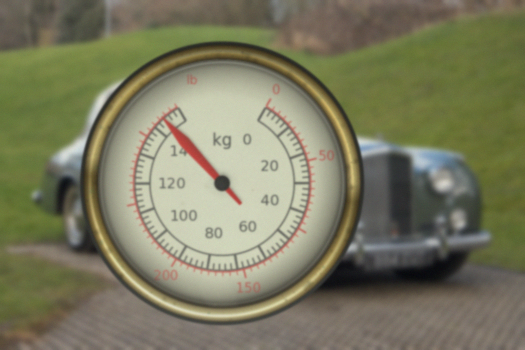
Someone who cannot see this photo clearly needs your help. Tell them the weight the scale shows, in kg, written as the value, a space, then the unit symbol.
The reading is 144 kg
